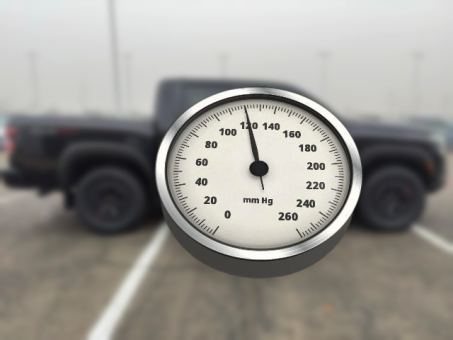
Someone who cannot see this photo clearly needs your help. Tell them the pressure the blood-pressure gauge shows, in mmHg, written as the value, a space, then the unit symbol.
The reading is 120 mmHg
